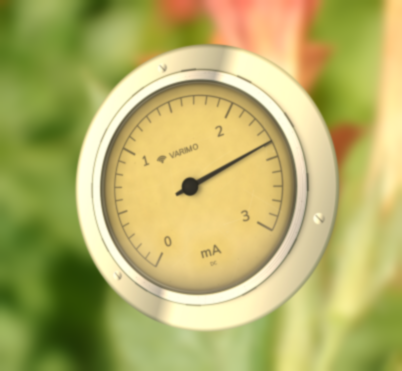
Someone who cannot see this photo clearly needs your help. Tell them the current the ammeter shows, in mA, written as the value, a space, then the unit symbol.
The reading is 2.4 mA
